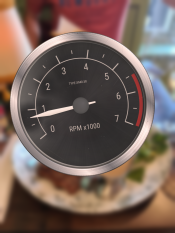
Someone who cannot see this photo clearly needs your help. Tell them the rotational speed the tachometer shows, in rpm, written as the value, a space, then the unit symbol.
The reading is 750 rpm
